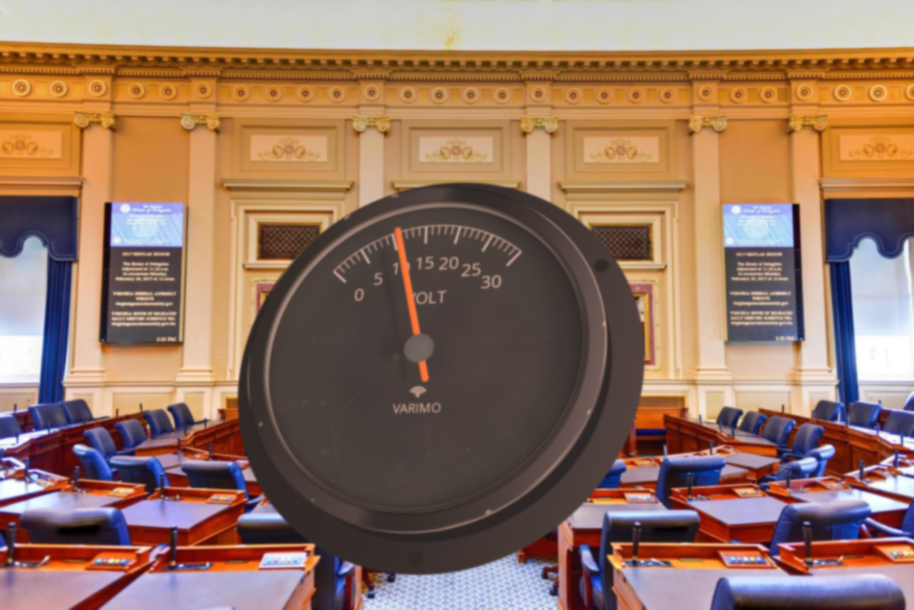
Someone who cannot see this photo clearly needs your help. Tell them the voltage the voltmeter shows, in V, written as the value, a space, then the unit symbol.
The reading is 11 V
